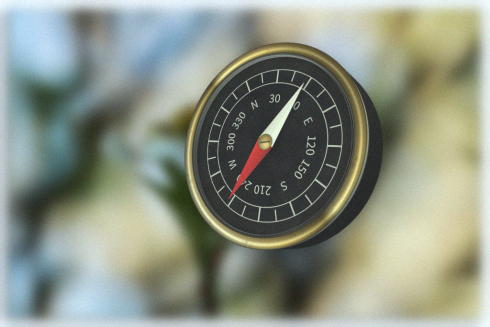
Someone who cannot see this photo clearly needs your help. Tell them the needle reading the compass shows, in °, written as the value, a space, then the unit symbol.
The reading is 240 °
